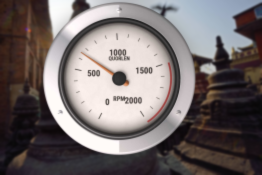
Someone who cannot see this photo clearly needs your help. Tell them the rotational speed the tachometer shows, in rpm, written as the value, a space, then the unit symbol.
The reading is 650 rpm
